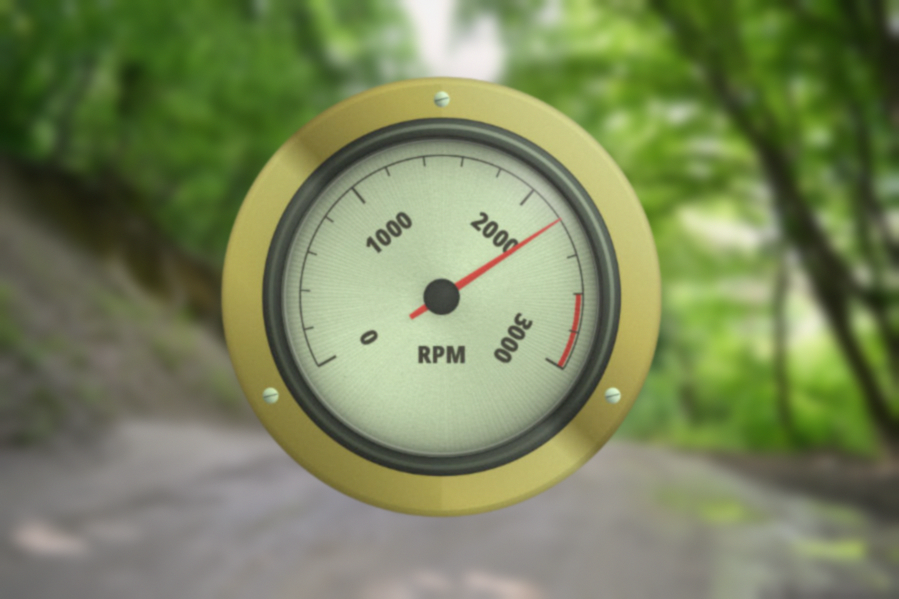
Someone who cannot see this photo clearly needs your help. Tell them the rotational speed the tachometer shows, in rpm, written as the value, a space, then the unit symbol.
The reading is 2200 rpm
